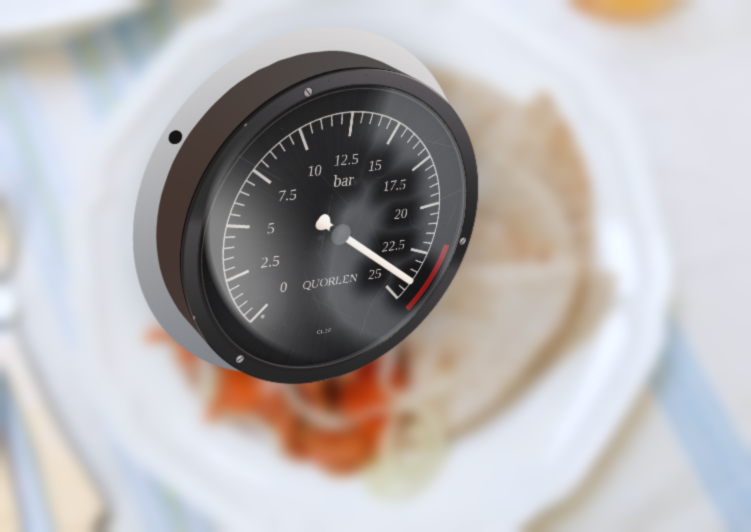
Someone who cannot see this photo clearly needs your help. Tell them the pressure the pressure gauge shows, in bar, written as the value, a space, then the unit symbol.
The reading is 24 bar
